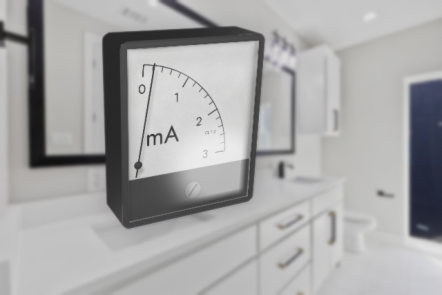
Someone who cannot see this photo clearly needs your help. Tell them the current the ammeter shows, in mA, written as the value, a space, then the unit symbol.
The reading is 0.2 mA
